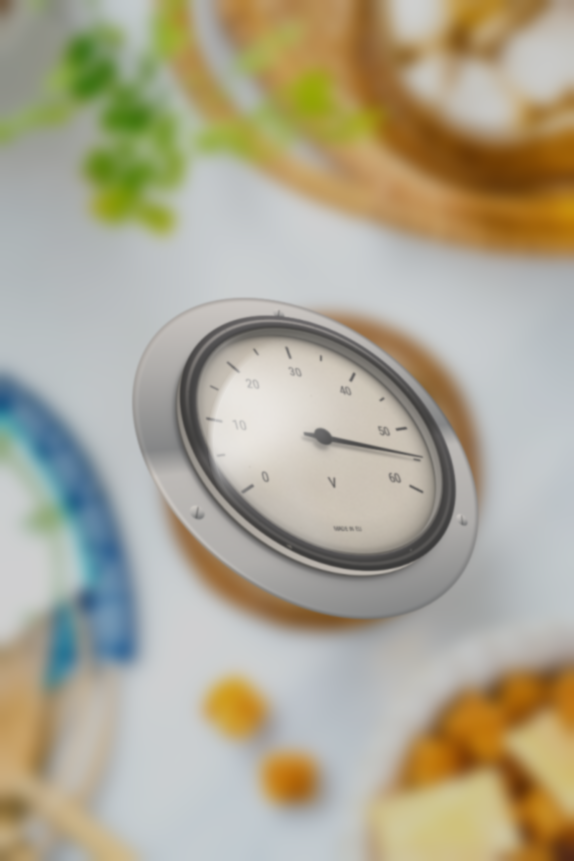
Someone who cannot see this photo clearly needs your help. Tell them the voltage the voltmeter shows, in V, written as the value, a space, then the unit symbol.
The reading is 55 V
